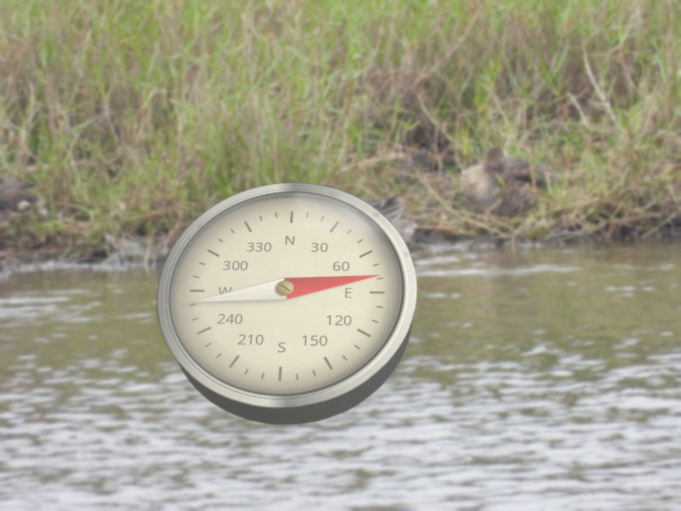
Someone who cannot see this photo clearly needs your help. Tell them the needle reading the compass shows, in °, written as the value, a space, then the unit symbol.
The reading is 80 °
